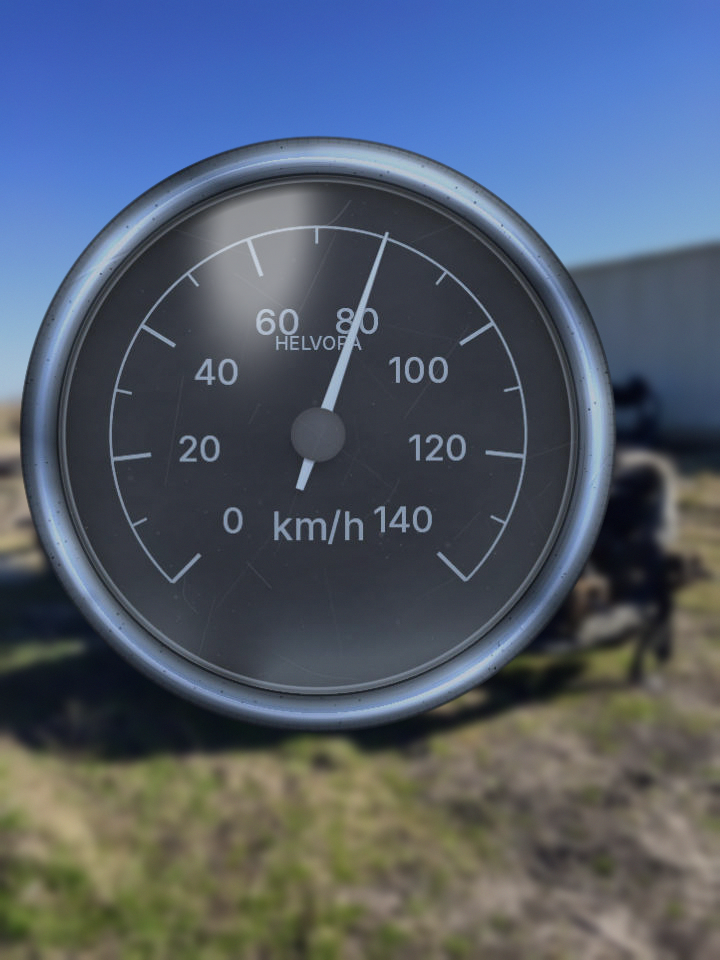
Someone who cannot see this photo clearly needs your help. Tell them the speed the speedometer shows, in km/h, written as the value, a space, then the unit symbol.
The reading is 80 km/h
